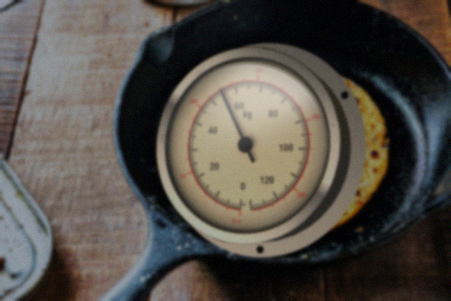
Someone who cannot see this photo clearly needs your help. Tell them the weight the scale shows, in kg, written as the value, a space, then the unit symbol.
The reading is 55 kg
